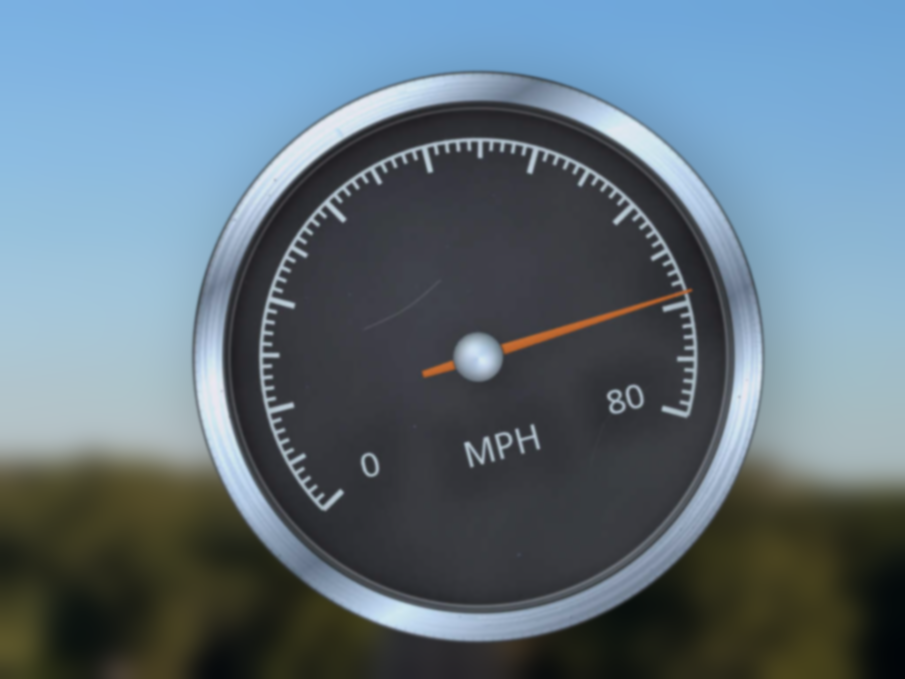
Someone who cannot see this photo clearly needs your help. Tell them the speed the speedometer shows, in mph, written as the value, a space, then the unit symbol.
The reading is 69 mph
